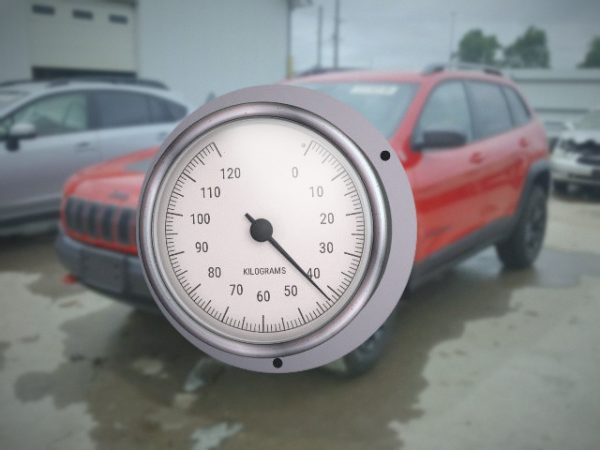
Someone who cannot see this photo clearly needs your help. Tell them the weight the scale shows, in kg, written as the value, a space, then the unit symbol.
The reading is 42 kg
